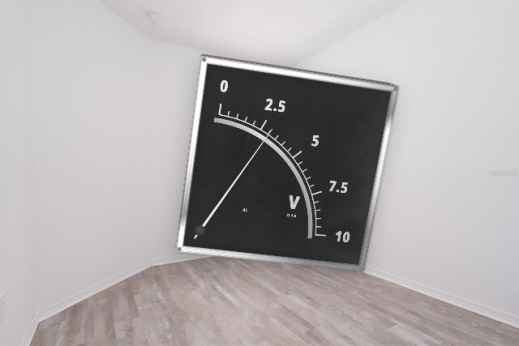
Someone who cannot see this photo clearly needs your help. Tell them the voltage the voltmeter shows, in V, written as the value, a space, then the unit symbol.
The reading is 3 V
